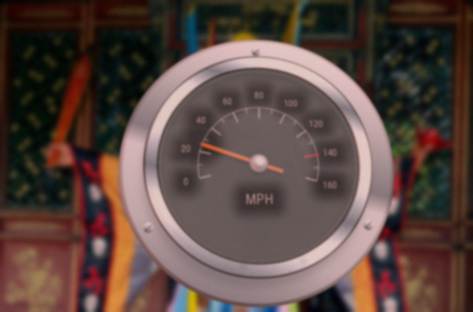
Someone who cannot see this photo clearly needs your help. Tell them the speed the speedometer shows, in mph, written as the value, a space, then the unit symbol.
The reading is 25 mph
